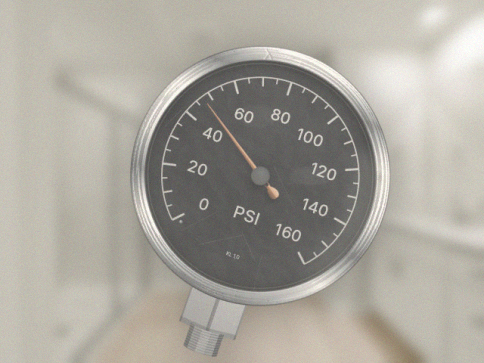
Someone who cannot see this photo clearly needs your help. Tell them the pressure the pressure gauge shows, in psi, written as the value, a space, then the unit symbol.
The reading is 47.5 psi
